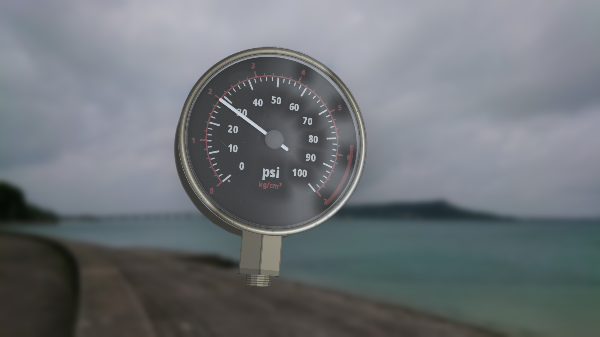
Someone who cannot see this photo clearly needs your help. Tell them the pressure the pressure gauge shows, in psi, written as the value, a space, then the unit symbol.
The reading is 28 psi
